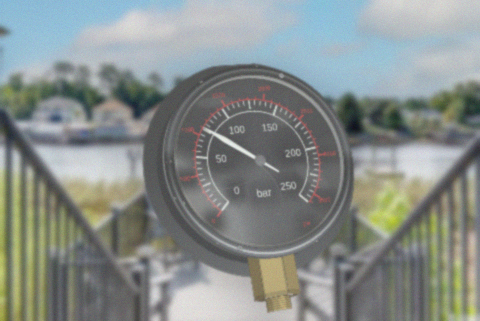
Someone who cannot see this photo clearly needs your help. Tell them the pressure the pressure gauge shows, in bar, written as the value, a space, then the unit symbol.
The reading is 75 bar
